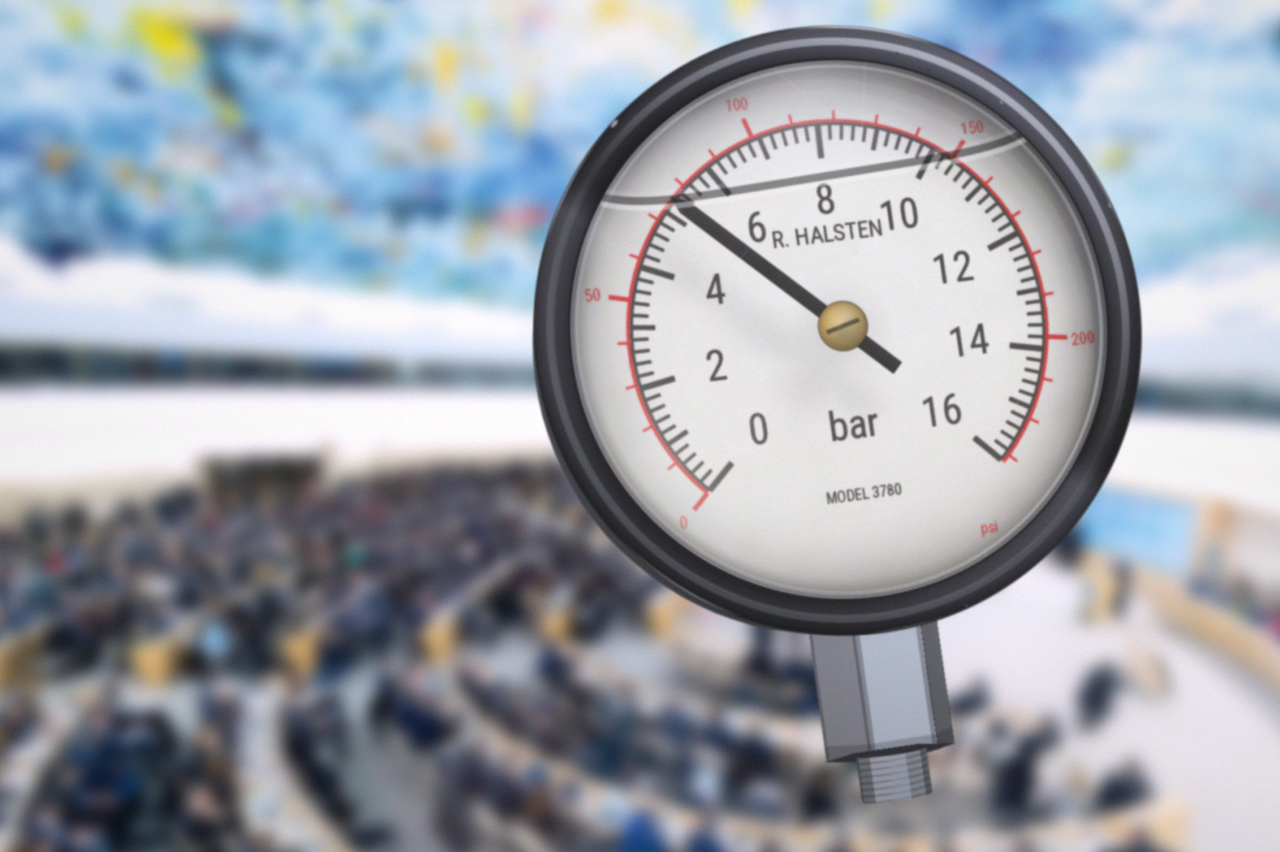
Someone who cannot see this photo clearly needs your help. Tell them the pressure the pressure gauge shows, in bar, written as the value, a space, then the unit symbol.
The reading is 5.2 bar
